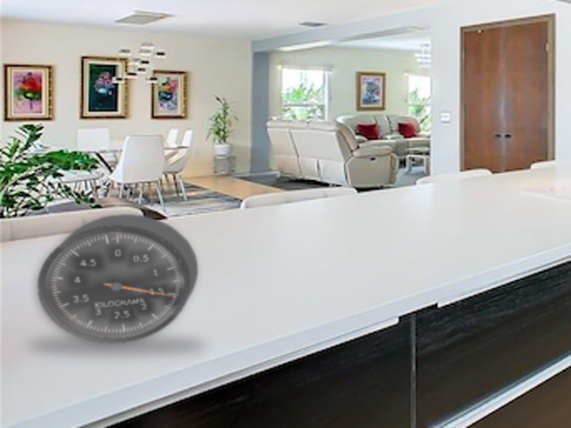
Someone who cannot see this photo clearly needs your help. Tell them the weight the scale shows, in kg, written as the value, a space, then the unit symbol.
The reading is 1.5 kg
